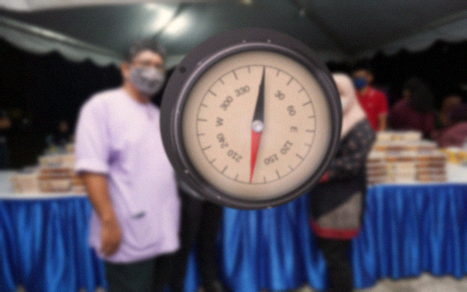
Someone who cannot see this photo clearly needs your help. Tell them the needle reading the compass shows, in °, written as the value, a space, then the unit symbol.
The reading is 180 °
